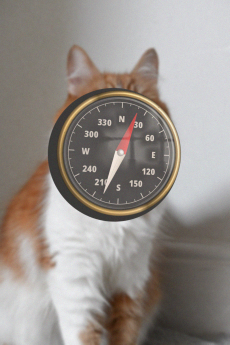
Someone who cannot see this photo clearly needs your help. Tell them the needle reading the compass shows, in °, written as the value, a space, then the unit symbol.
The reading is 20 °
